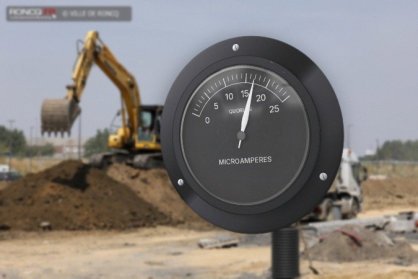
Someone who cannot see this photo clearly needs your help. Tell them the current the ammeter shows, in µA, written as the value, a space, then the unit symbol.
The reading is 17 µA
